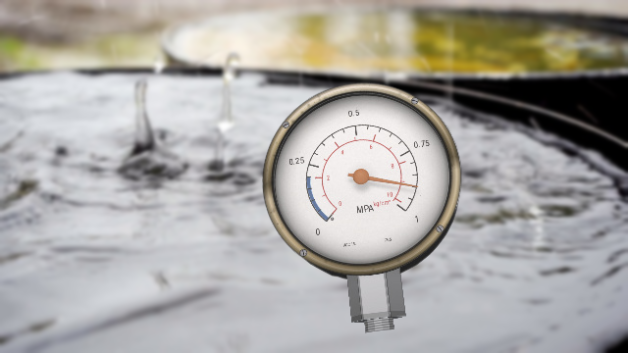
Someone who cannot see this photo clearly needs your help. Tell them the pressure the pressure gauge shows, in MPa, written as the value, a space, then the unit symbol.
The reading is 0.9 MPa
